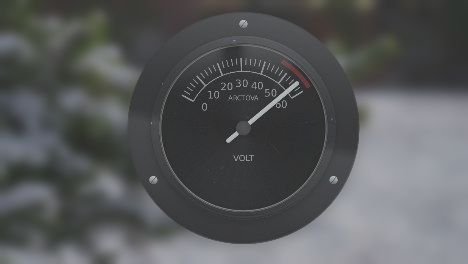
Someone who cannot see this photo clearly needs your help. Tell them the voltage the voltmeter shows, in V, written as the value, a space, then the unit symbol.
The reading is 56 V
